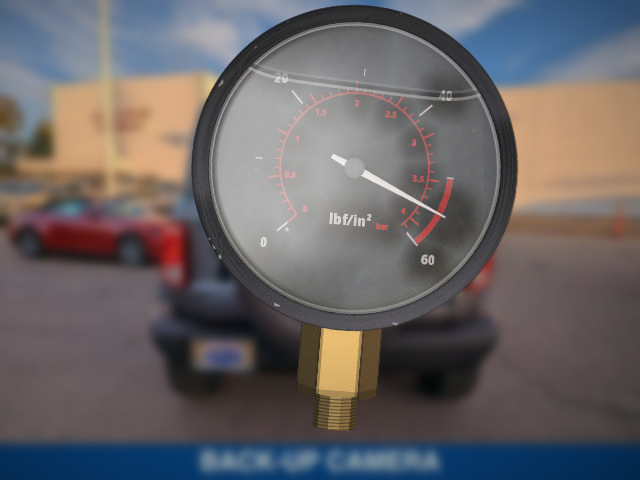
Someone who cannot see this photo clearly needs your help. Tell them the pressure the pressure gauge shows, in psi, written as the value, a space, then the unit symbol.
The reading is 55 psi
